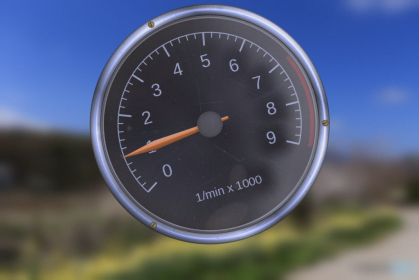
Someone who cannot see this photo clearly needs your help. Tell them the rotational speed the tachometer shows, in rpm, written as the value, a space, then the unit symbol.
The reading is 1000 rpm
